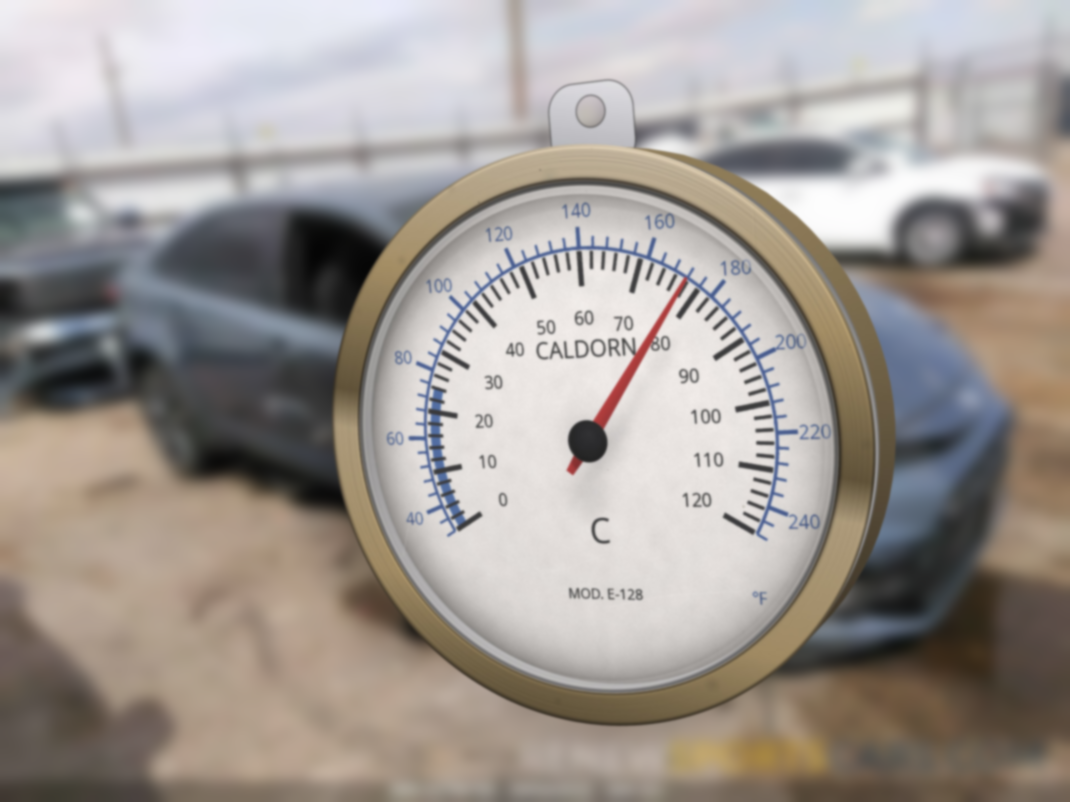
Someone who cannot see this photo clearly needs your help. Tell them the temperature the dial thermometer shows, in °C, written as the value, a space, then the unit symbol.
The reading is 78 °C
